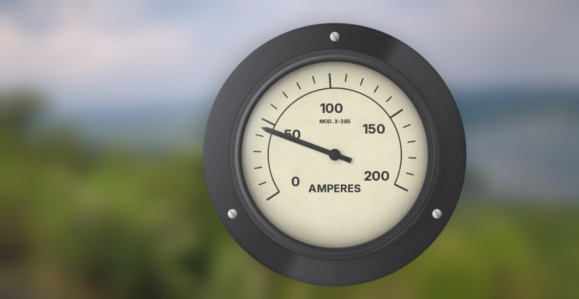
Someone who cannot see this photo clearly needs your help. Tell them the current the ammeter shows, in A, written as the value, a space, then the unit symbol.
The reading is 45 A
